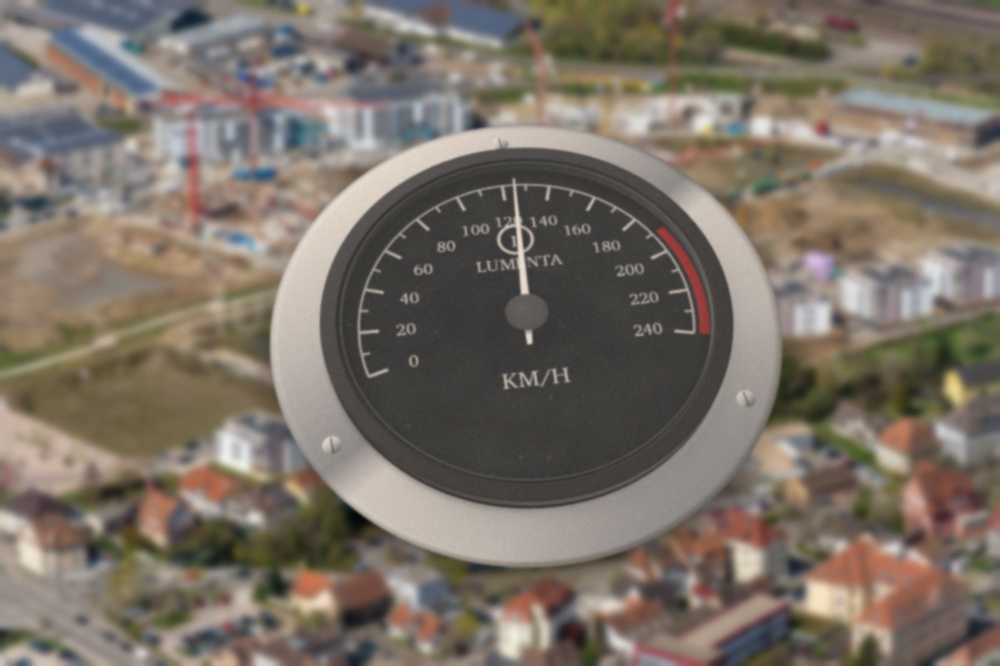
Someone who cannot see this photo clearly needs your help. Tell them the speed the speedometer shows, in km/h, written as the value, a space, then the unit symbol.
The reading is 125 km/h
